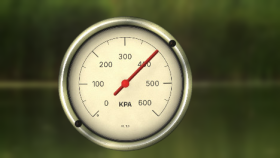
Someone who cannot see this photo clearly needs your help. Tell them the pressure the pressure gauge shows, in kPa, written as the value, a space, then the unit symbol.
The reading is 400 kPa
